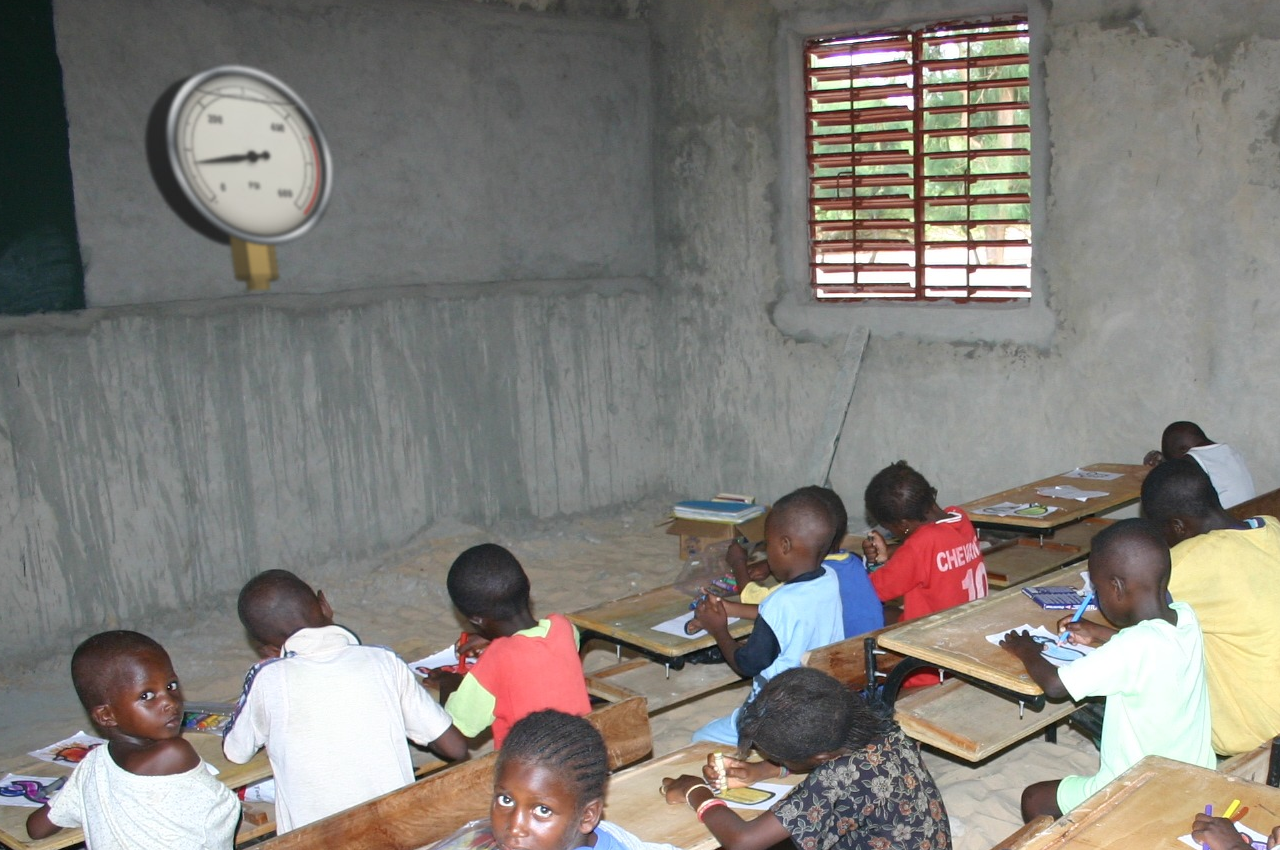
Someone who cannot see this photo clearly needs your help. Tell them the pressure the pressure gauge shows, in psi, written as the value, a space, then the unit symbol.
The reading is 75 psi
